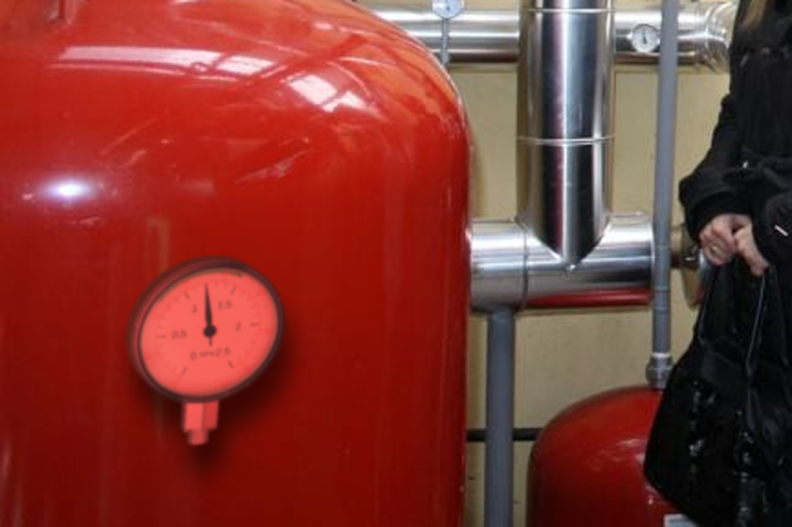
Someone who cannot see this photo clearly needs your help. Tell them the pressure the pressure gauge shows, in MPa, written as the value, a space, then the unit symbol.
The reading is 1.2 MPa
